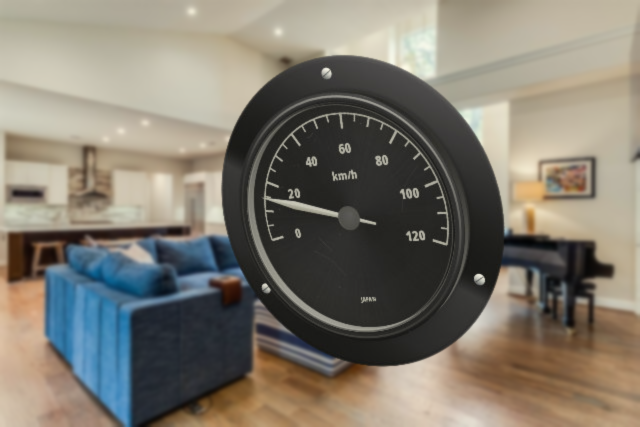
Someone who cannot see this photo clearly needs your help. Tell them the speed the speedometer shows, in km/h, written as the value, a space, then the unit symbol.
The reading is 15 km/h
